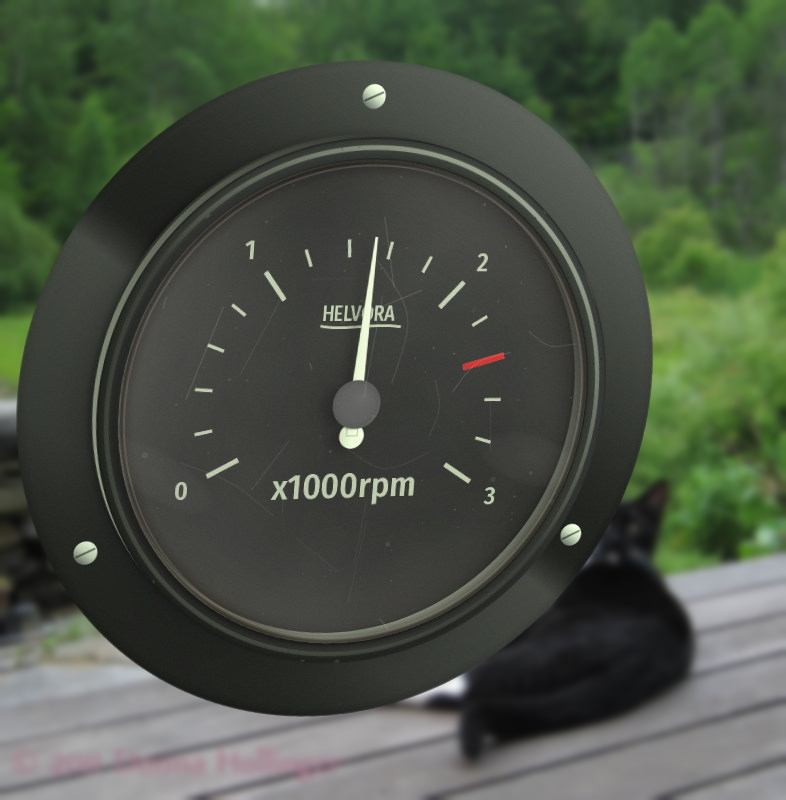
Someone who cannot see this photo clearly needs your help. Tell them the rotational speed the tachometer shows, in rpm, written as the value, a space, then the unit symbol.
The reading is 1500 rpm
